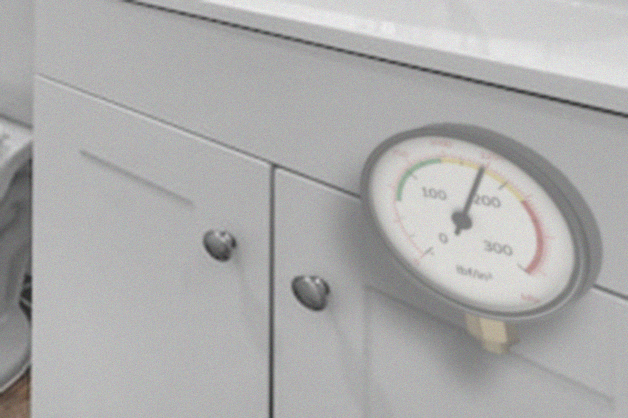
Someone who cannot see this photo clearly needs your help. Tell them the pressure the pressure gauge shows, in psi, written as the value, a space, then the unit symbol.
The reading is 180 psi
